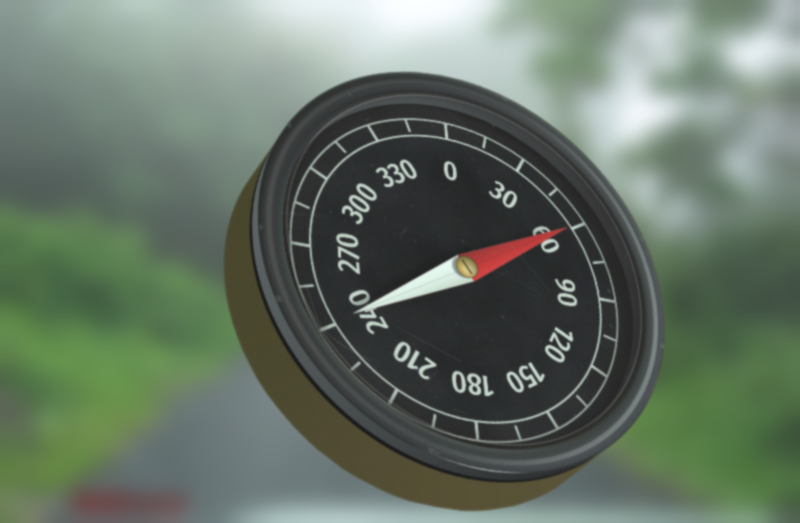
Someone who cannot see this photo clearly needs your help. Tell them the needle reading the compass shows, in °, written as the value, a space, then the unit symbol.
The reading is 60 °
